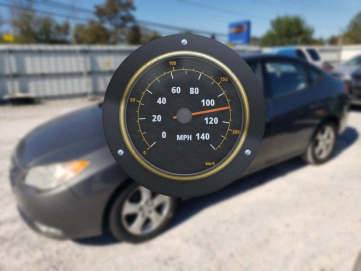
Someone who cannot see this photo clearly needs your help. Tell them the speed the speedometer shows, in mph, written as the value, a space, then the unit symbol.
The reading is 110 mph
